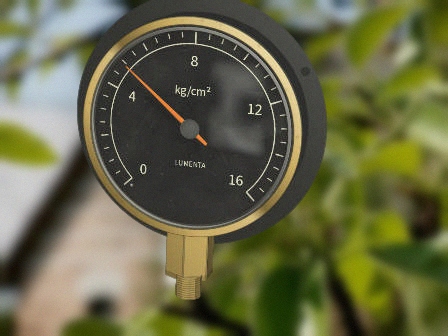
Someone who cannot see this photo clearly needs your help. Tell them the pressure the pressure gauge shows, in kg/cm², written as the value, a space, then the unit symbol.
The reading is 5 kg/cm²
